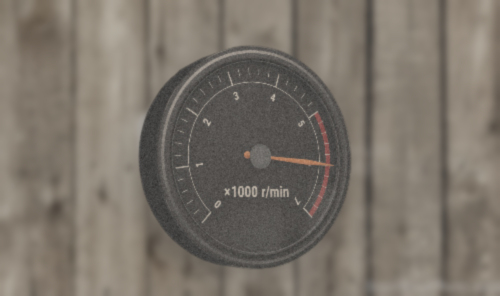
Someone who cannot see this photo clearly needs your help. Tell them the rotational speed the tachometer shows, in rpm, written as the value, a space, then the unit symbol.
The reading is 6000 rpm
